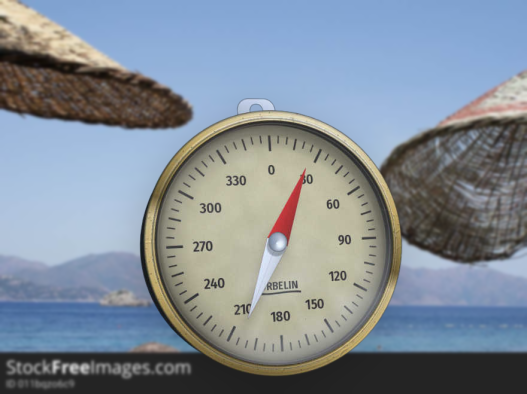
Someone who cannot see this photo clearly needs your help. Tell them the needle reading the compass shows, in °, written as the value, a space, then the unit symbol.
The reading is 25 °
